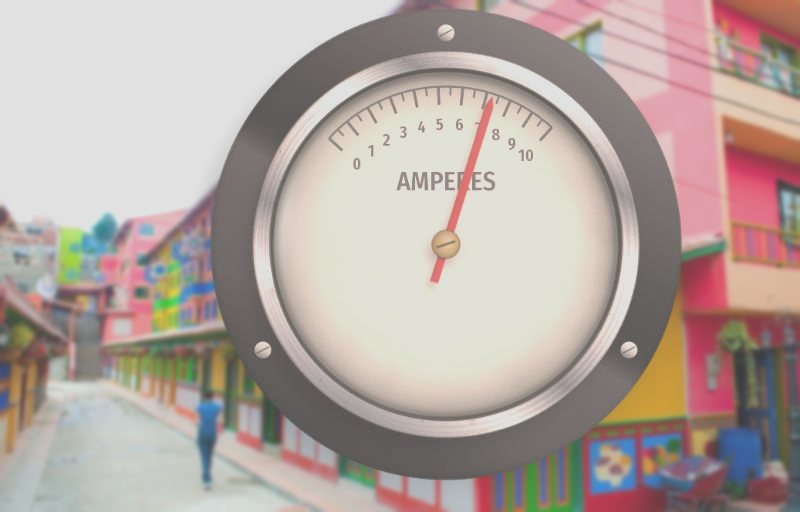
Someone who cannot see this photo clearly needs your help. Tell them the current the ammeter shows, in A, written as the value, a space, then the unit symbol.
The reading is 7.25 A
